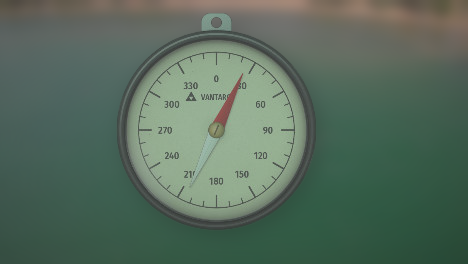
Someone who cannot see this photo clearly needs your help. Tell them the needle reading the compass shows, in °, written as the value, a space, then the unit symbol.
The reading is 25 °
